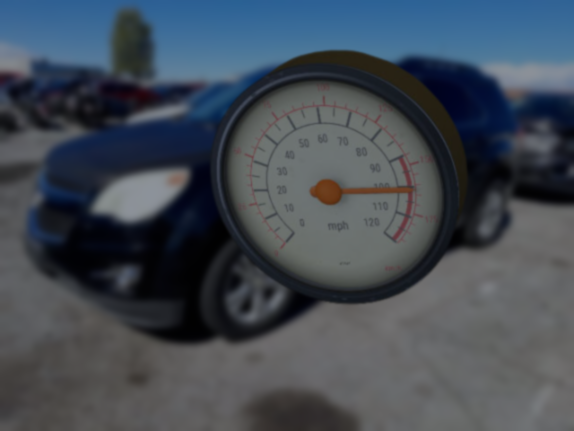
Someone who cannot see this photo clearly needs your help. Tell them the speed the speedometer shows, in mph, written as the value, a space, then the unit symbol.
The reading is 100 mph
